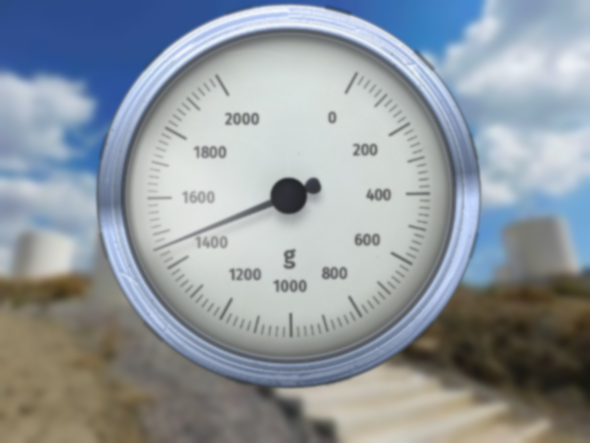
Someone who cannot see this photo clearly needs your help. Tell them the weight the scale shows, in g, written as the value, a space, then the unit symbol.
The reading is 1460 g
